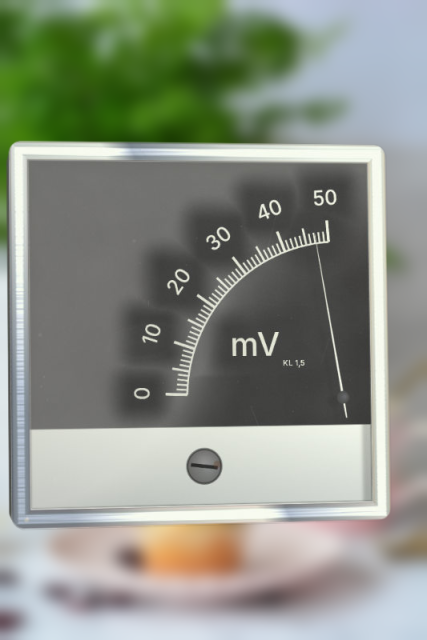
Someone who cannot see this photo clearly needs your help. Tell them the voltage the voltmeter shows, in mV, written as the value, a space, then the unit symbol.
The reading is 47 mV
